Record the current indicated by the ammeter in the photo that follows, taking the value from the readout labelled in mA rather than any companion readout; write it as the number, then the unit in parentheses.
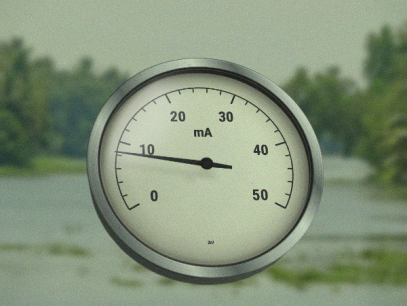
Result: 8 (mA)
